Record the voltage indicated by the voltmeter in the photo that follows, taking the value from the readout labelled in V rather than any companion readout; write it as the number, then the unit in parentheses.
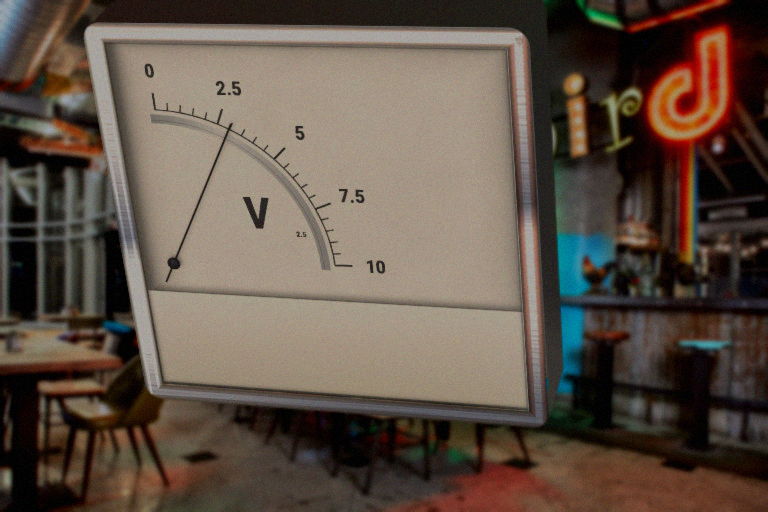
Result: 3 (V)
